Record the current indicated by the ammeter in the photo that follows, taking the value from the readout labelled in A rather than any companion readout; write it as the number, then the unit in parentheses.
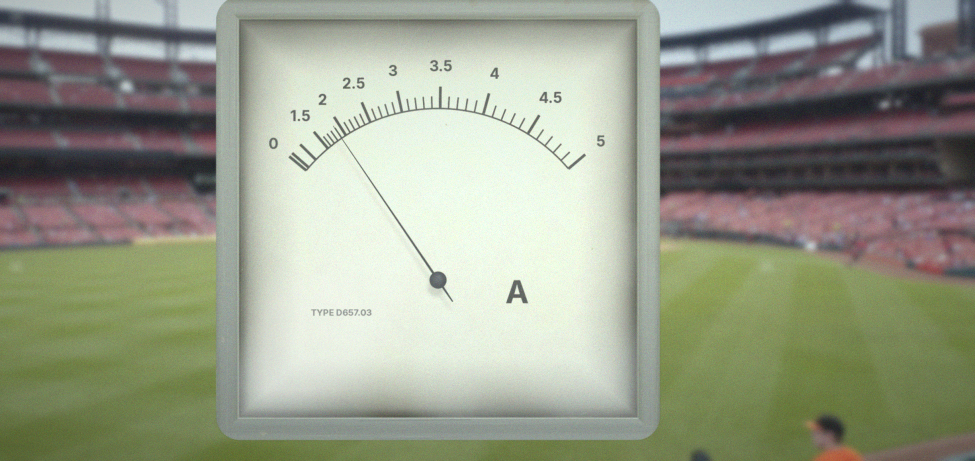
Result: 1.9 (A)
